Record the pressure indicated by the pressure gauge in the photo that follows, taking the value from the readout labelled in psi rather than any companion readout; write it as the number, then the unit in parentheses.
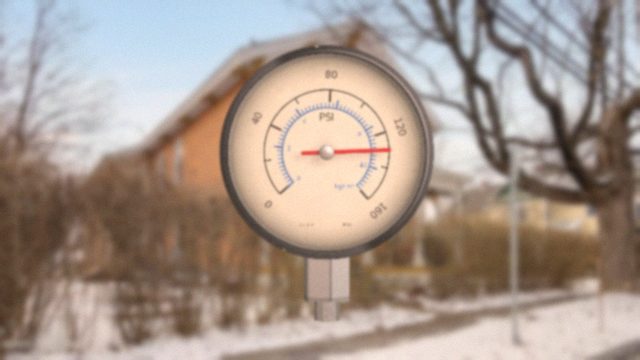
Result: 130 (psi)
